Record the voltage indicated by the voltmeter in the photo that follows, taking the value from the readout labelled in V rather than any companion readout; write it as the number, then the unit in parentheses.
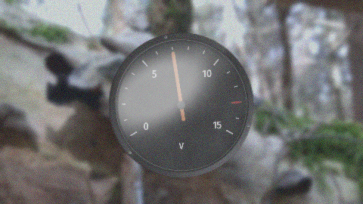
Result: 7 (V)
